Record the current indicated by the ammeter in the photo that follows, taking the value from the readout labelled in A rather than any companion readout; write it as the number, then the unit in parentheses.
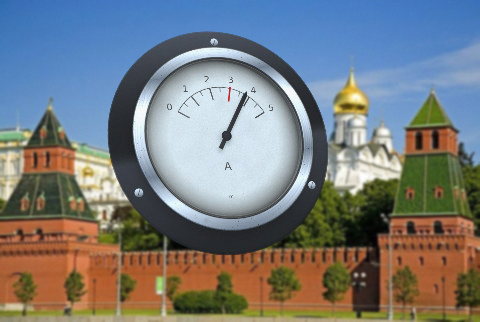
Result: 3.75 (A)
